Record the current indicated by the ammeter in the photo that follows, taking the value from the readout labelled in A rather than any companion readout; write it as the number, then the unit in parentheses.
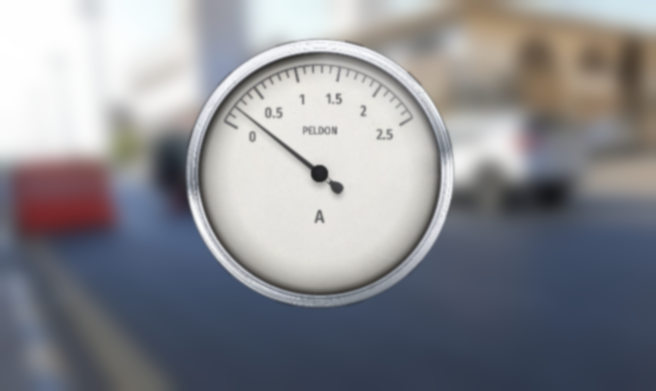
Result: 0.2 (A)
